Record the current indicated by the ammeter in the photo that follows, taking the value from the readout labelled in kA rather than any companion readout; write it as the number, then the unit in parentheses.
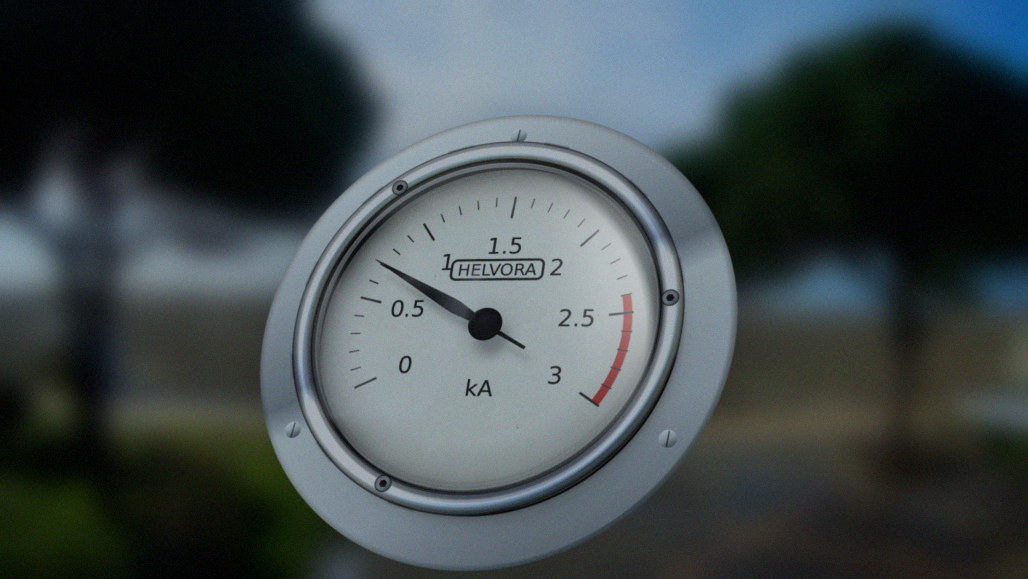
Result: 0.7 (kA)
